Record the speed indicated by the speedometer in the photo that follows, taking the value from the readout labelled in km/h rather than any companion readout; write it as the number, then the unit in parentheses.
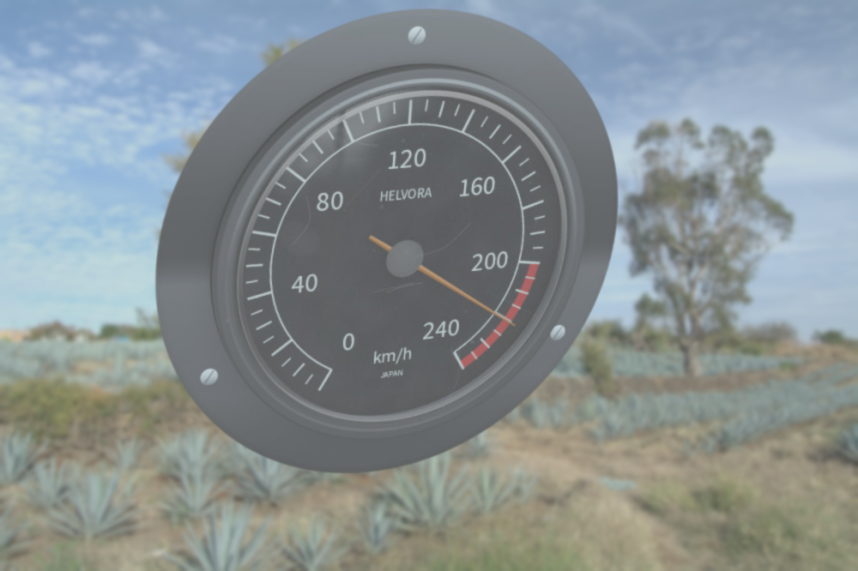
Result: 220 (km/h)
